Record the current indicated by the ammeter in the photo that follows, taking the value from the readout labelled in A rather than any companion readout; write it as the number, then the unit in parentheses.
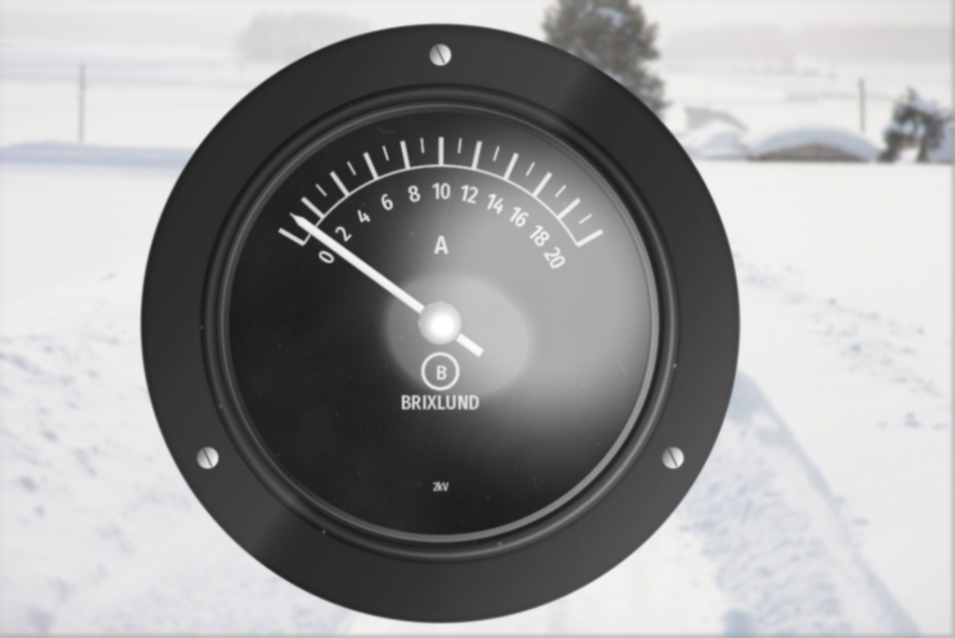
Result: 1 (A)
